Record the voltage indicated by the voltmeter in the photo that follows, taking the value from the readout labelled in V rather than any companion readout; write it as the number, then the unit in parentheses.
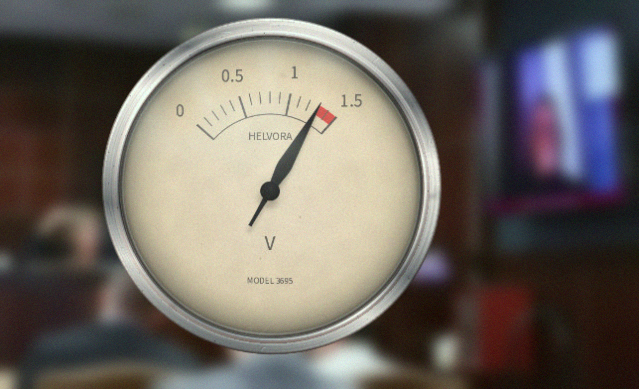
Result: 1.3 (V)
